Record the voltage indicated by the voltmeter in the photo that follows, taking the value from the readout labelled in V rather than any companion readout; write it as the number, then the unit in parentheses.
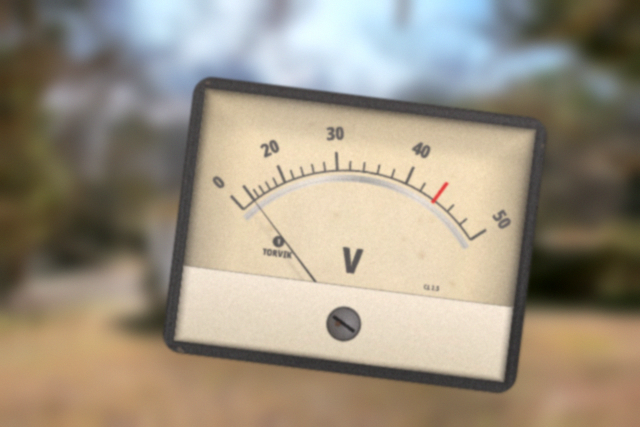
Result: 10 (V)
